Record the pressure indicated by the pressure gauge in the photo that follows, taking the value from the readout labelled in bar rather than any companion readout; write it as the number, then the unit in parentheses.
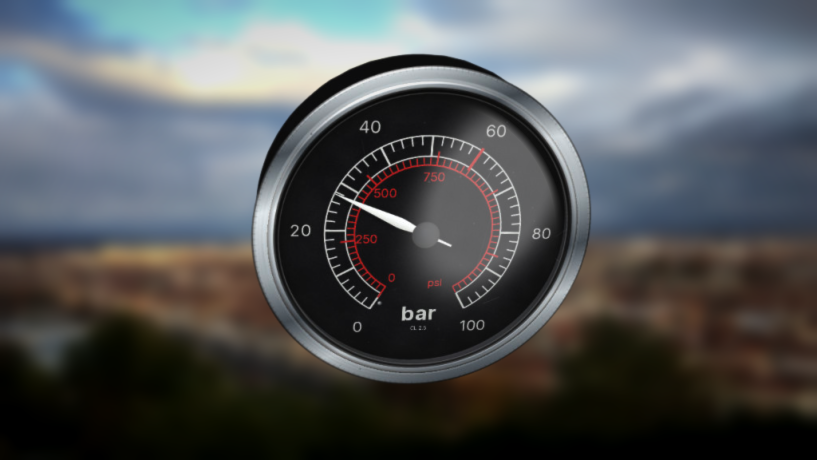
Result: 28 (bar)
